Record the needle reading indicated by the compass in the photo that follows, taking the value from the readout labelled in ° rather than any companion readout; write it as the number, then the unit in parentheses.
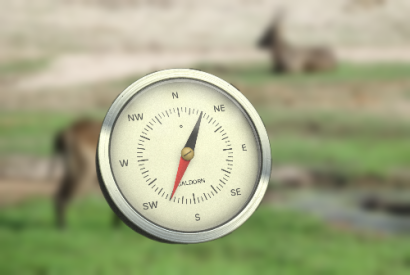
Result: 210 (°)
